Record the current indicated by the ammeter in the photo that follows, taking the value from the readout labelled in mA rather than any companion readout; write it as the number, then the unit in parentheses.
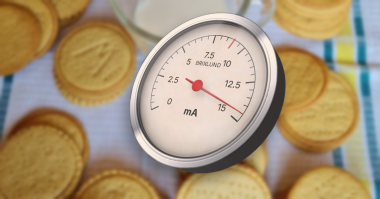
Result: 14.5 (mA)
